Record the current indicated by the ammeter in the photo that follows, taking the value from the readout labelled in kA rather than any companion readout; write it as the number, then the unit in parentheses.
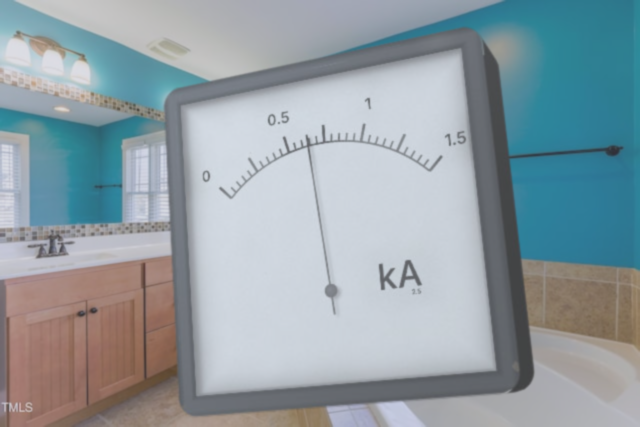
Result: 0.65 (kA)
